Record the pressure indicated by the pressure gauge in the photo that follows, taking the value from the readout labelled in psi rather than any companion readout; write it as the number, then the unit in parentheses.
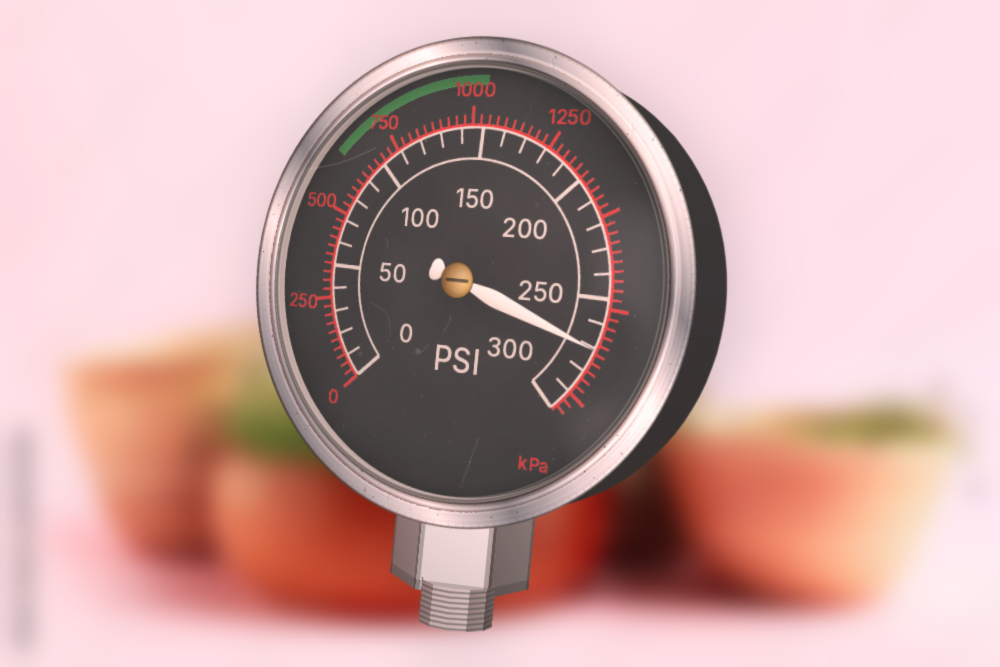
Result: 270 (psi)
